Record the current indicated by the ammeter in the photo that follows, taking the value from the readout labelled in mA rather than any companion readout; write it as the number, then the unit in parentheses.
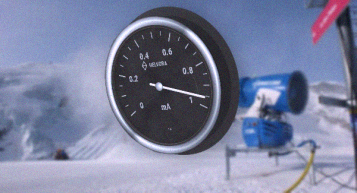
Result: 0.95 (mA)
